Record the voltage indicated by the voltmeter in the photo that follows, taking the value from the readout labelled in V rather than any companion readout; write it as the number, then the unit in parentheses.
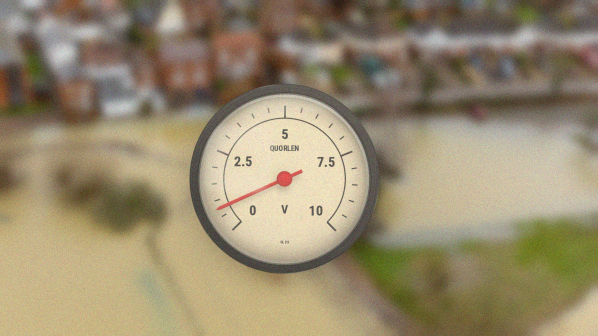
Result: 0.75 (V)
